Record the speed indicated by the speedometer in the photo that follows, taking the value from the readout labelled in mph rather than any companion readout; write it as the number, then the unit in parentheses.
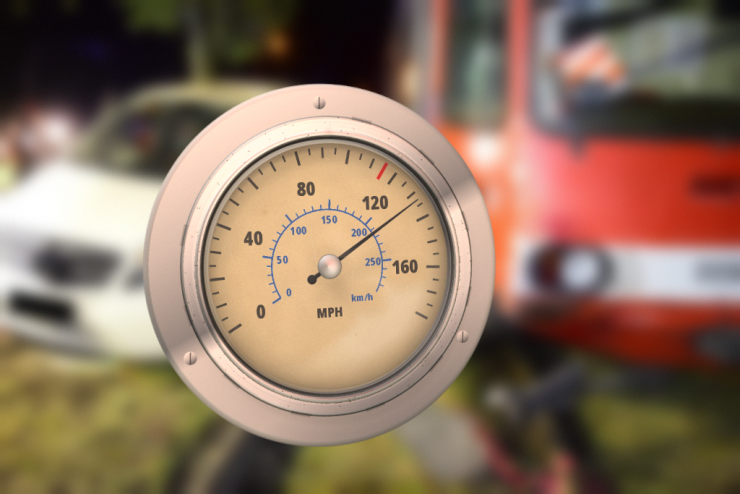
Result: 132.5 (mph)
